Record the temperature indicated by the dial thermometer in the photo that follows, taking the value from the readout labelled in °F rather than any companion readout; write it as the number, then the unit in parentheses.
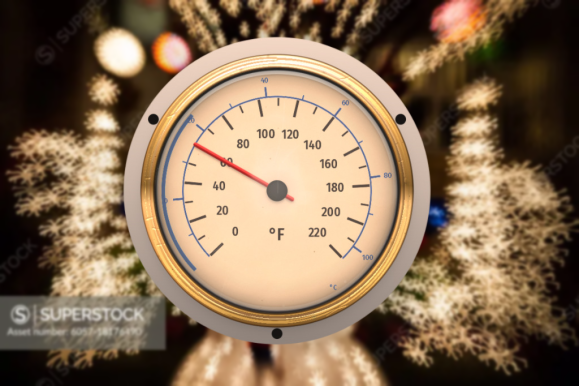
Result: 60 (°F)
